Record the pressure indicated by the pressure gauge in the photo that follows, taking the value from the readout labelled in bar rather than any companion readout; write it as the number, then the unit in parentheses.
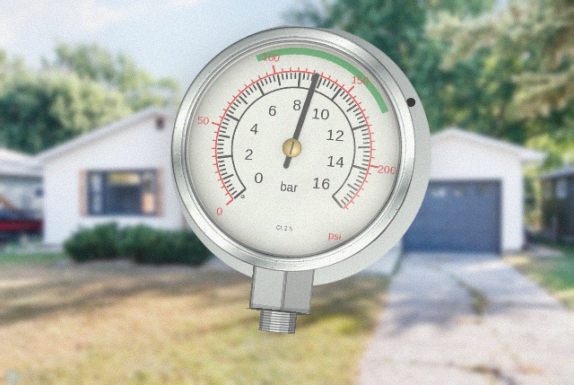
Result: 8.8 (bar)
